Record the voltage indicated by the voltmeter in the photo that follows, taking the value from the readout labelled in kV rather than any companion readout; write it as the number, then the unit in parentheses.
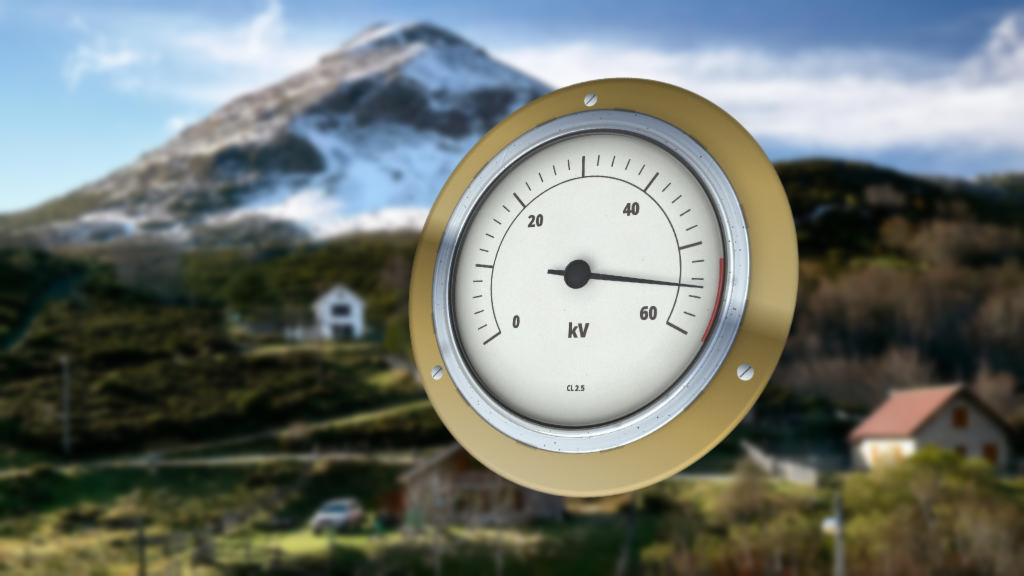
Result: 55 (kV)
